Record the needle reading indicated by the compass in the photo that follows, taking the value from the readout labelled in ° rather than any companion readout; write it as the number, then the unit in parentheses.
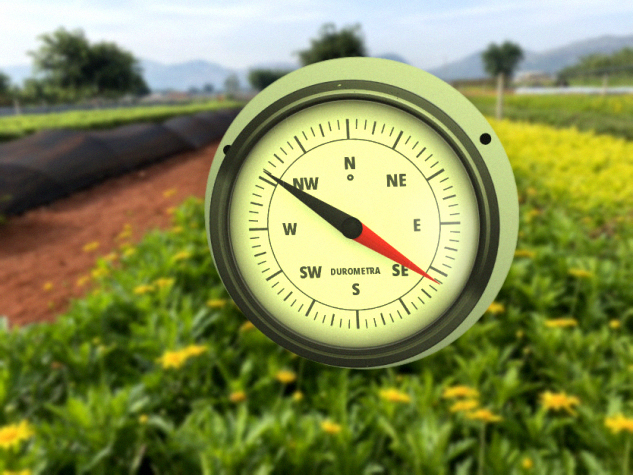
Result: 125 (°)
